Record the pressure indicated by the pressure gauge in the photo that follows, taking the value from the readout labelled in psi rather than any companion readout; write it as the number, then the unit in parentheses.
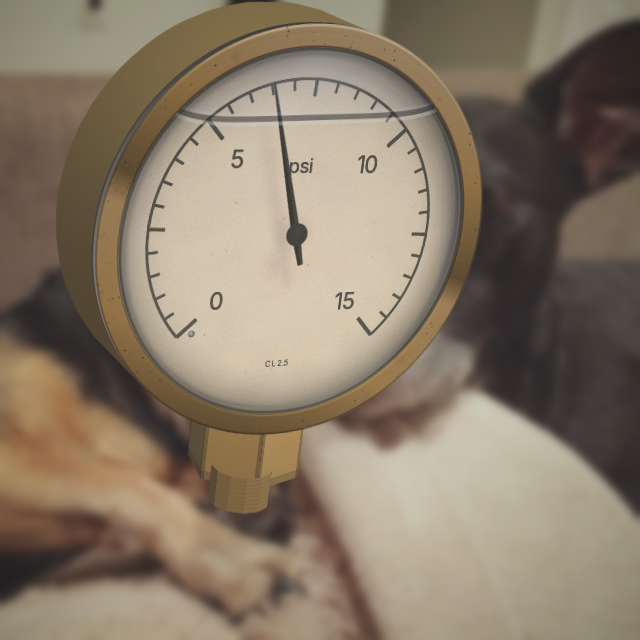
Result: 6.5 (psi)
